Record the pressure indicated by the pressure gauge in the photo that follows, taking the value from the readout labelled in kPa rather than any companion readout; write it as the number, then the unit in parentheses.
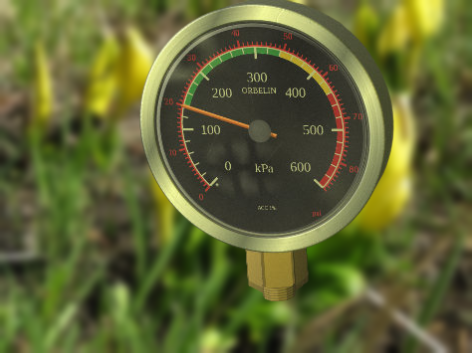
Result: 140 (kPa)
